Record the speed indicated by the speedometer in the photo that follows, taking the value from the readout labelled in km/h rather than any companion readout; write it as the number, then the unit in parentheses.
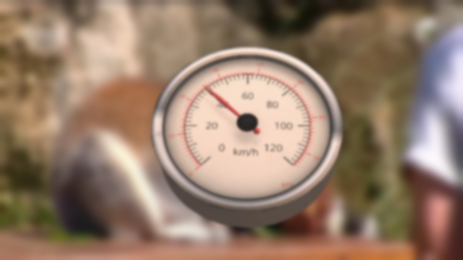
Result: 40 (km/h)
